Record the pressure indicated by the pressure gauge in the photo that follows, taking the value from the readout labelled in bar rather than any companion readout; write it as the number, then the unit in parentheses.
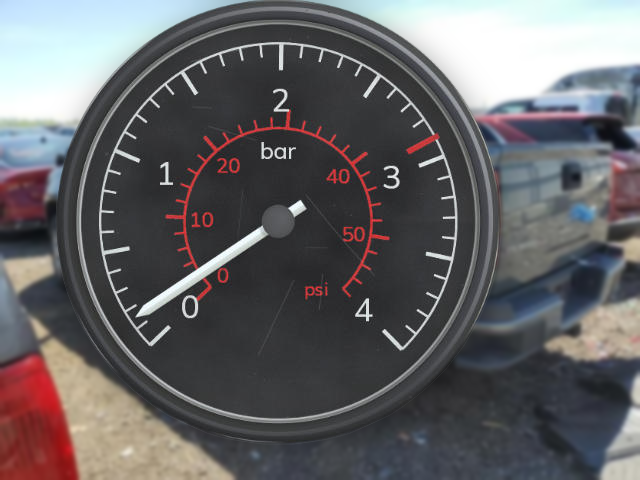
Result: 0.15 (bar)
